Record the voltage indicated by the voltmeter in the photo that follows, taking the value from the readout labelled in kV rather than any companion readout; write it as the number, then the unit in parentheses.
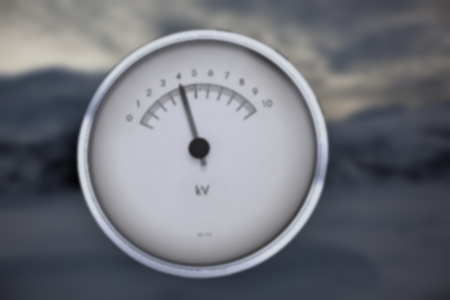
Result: 4 (kV)
